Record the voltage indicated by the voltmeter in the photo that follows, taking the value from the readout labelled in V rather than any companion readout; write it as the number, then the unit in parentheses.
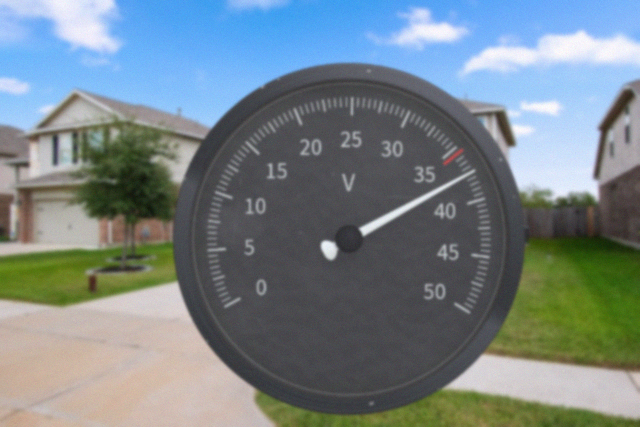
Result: 37.5 (V)
